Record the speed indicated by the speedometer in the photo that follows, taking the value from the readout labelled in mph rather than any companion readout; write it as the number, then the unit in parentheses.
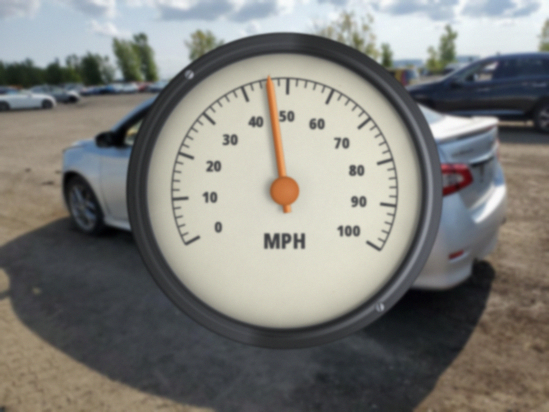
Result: 46 (mph)
